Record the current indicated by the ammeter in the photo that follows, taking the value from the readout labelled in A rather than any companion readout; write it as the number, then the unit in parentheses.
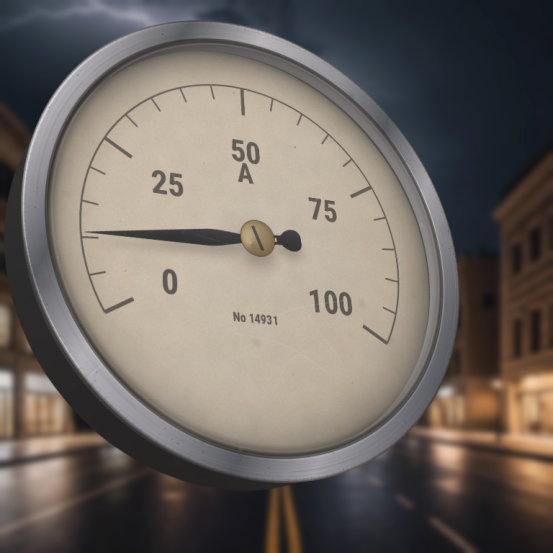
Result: 10 (A)
